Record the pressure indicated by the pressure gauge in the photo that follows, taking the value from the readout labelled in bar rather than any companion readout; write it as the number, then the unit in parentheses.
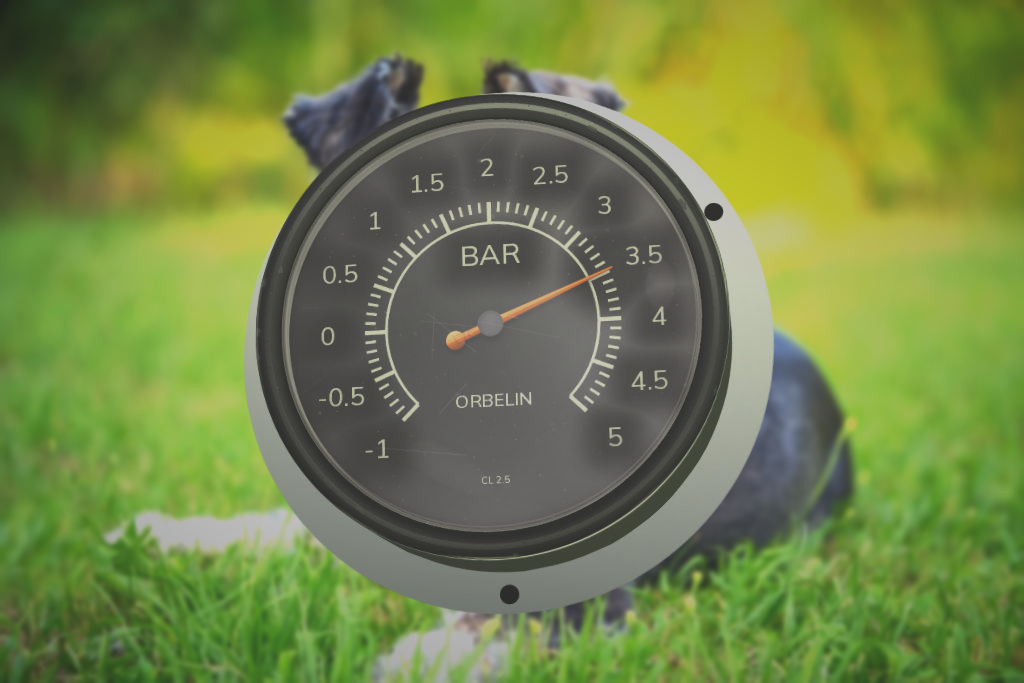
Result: 3.5 (bar)
